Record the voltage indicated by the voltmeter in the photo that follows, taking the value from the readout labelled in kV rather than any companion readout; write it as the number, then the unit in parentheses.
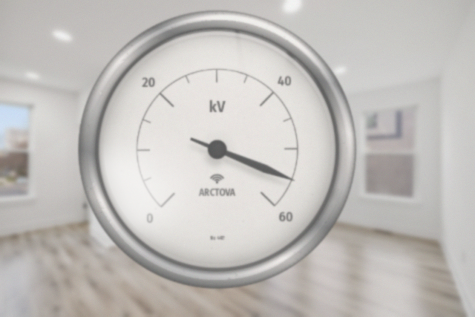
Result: 55 (kV)
